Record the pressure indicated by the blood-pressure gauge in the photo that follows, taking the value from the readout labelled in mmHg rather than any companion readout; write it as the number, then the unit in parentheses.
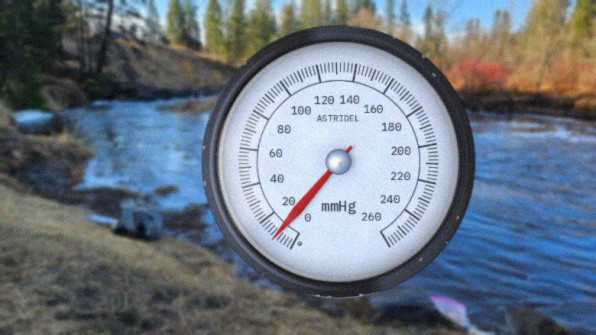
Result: 10 (mmHg)
